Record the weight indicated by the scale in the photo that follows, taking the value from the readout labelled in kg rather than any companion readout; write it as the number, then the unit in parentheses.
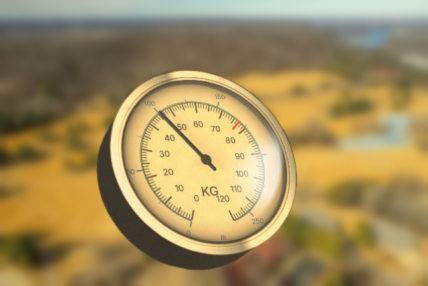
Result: 45 (kg)
